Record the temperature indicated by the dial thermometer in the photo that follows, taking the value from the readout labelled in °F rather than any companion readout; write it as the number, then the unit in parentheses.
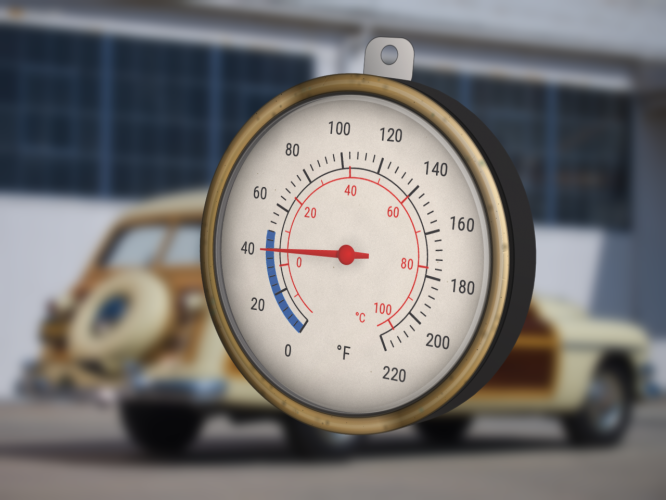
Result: 40 (°F)
